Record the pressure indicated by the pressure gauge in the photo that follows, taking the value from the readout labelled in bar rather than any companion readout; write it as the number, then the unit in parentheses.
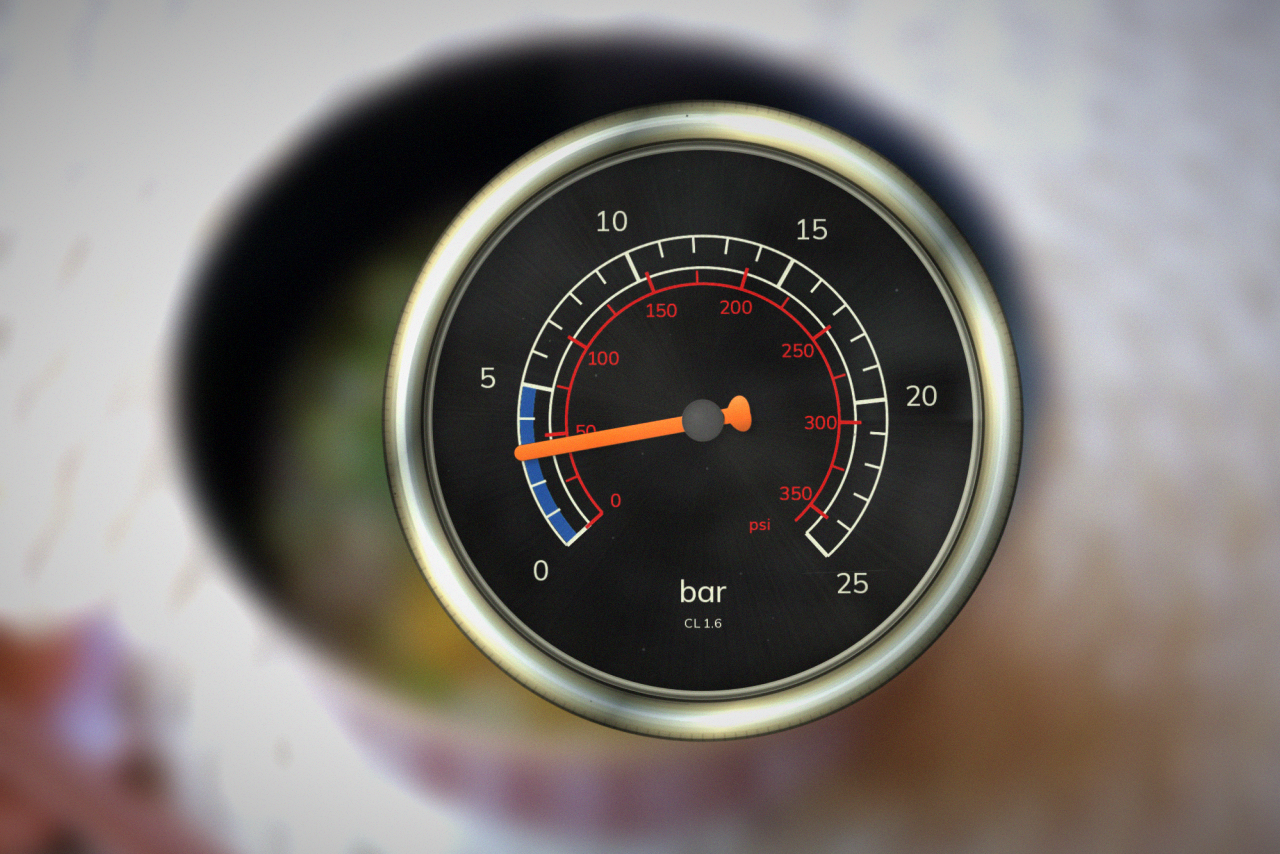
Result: 3 (bar)
